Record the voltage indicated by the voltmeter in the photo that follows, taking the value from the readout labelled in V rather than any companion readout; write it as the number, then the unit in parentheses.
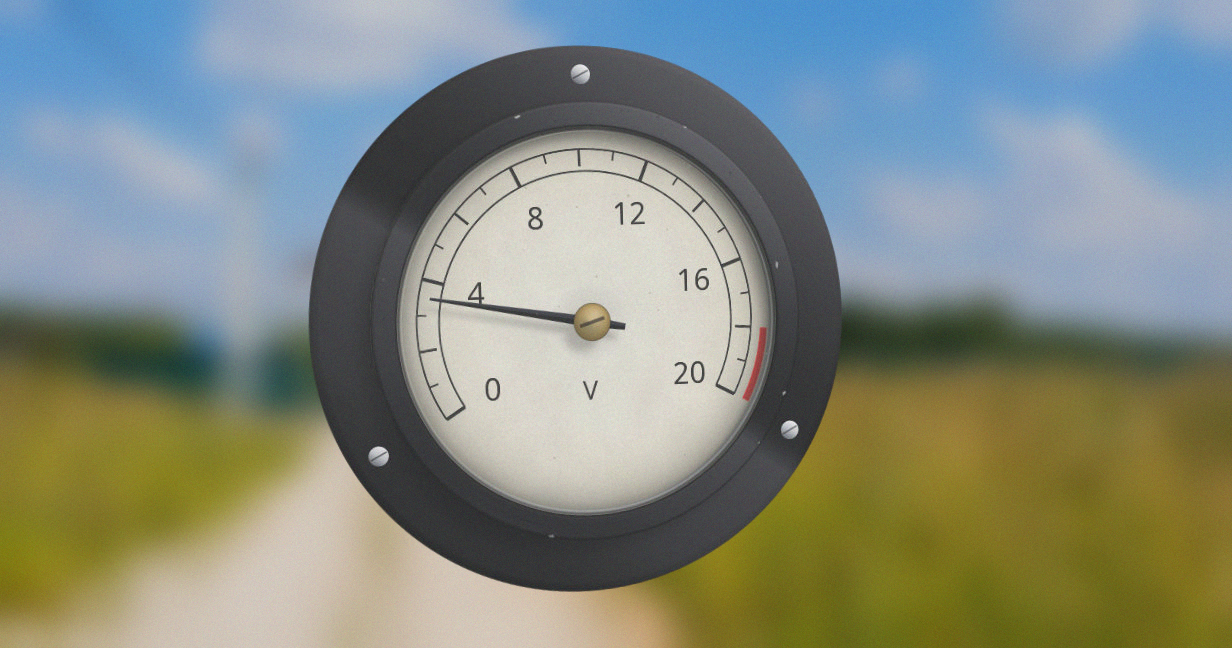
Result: 3.5 (V)
